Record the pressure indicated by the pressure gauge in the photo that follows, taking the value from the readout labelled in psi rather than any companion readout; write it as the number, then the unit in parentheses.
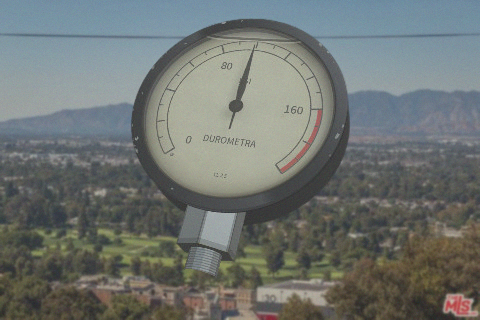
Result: 100 (psi)
